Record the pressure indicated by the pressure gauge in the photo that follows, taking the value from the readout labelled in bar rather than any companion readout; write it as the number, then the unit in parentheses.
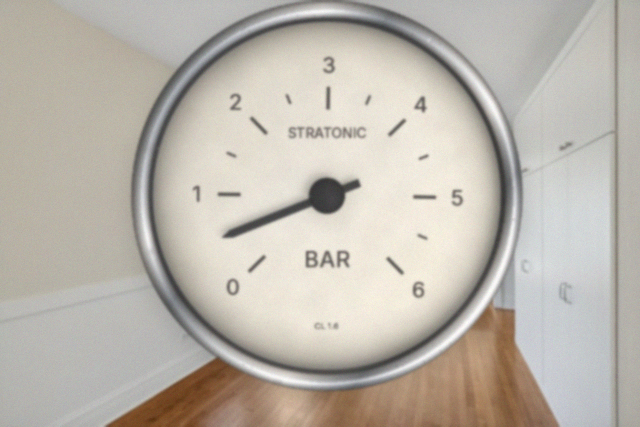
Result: 0.5 (bar)
